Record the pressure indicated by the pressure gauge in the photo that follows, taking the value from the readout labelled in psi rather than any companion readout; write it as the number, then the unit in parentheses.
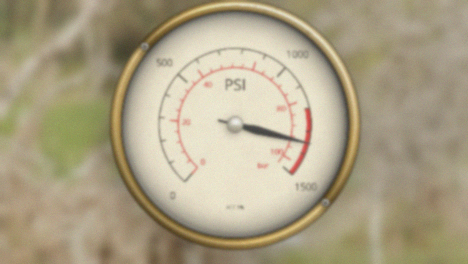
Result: 1350 (psi)
